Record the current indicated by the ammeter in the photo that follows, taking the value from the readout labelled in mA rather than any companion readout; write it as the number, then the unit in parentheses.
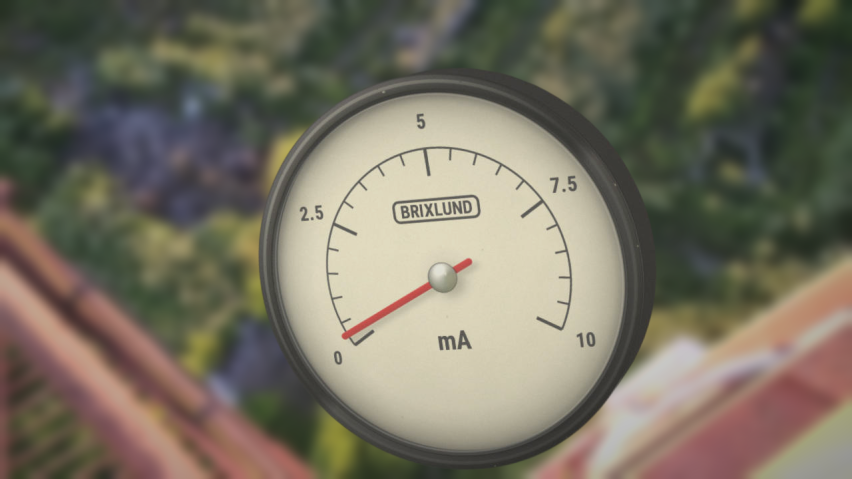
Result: 0.25 (mA)
